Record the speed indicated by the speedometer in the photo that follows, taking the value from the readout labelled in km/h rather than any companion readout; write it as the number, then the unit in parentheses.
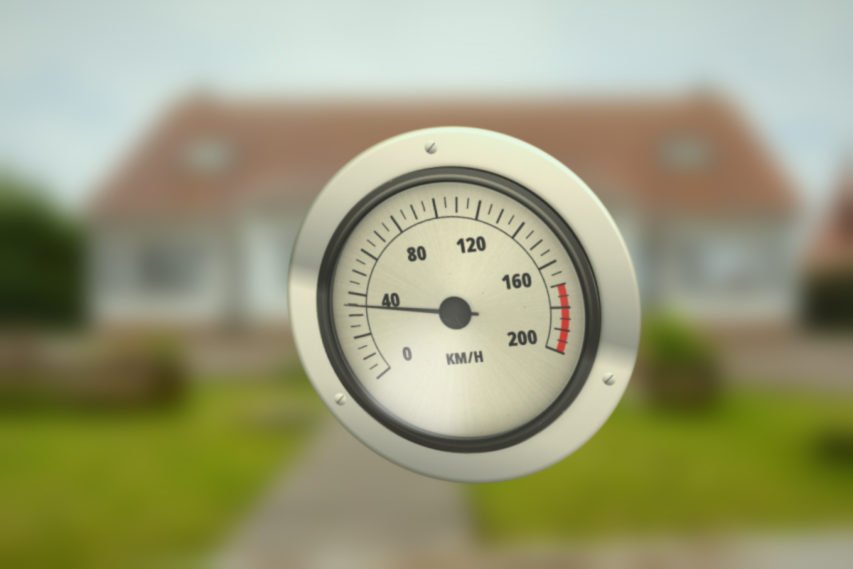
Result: 35 (km/h)
